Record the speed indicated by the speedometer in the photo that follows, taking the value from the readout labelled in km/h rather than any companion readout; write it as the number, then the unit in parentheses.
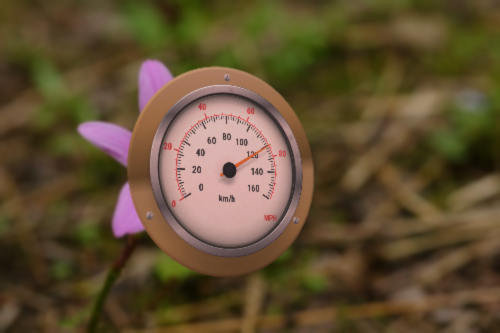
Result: 120 (km/h)
